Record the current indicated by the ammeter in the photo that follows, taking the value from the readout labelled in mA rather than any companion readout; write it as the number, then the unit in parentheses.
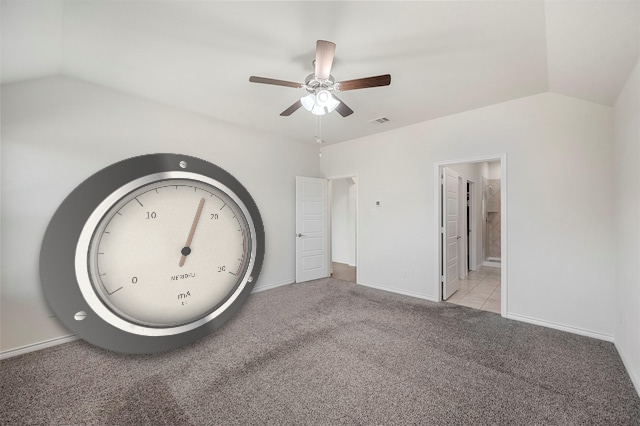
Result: 17 (mA)
